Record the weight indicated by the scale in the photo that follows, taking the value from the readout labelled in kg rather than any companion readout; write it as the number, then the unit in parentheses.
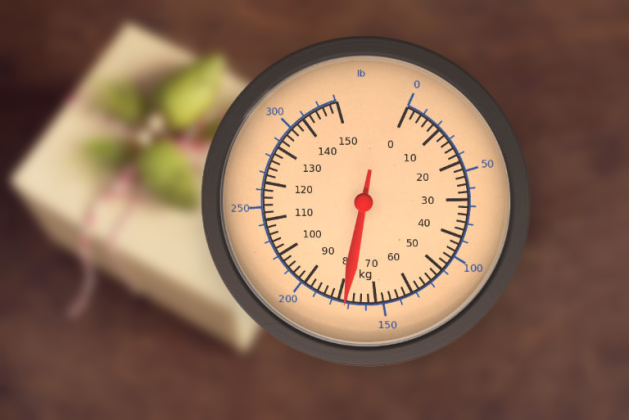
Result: 78 (kg)
